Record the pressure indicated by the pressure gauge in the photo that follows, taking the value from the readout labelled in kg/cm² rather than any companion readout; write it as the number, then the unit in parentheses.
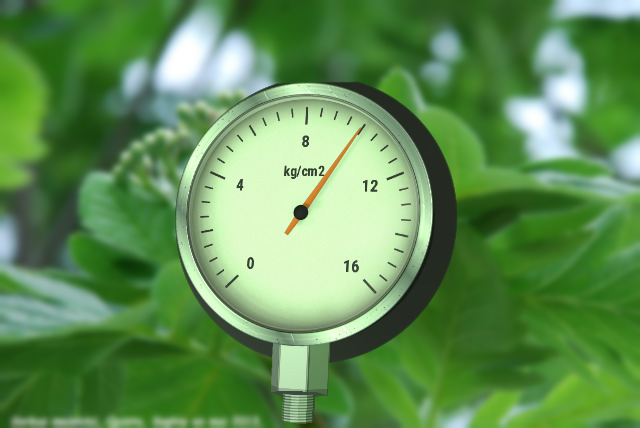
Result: 10 (kg/cm²)
